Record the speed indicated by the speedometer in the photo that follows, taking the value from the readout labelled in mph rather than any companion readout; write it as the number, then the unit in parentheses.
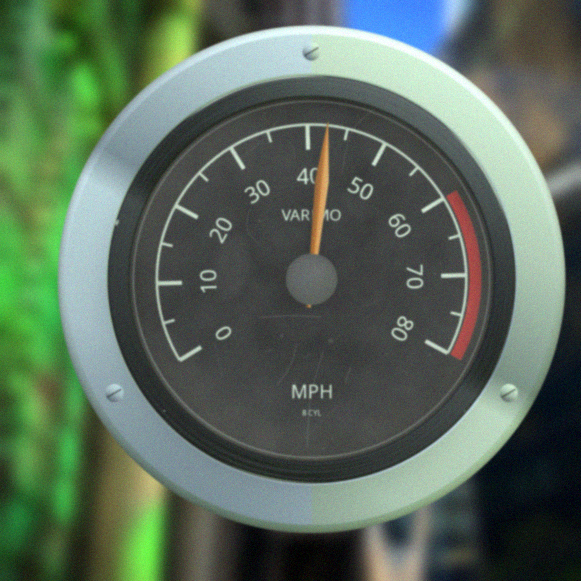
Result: 42.5 (mph)
